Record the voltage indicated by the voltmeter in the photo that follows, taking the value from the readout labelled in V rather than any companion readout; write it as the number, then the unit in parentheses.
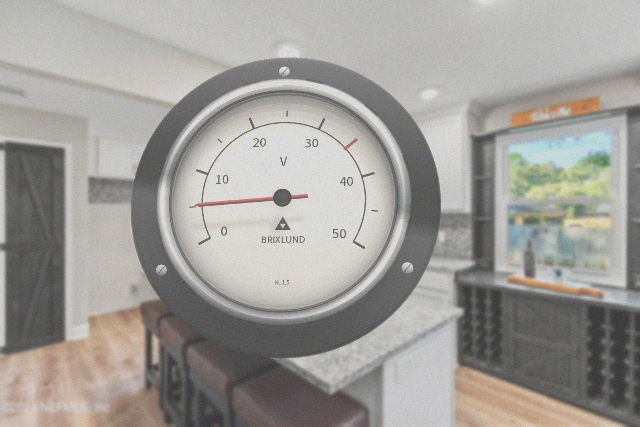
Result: 5 (V)
